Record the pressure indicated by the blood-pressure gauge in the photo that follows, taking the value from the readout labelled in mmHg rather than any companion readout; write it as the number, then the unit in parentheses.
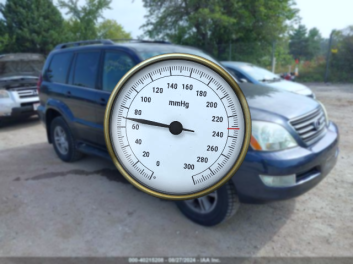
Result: 70 (mmHg)
